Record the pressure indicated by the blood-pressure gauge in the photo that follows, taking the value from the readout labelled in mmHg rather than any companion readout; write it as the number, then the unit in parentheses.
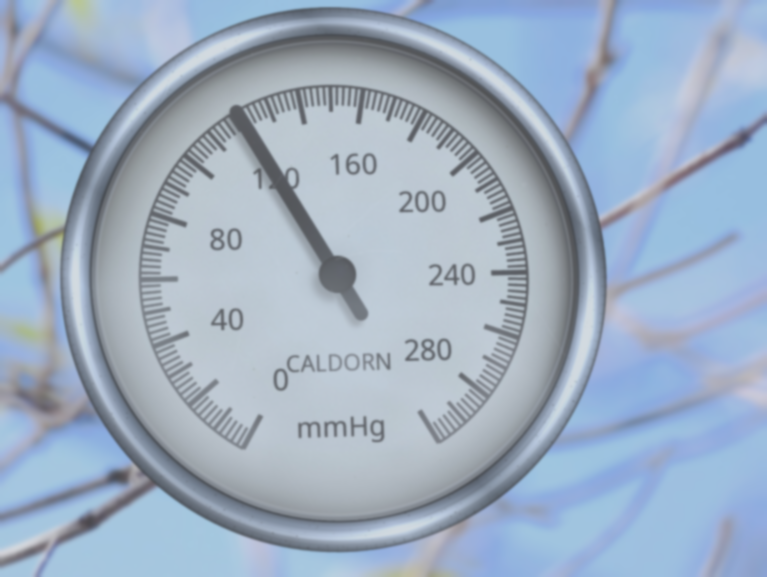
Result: 120 (mmHg)
